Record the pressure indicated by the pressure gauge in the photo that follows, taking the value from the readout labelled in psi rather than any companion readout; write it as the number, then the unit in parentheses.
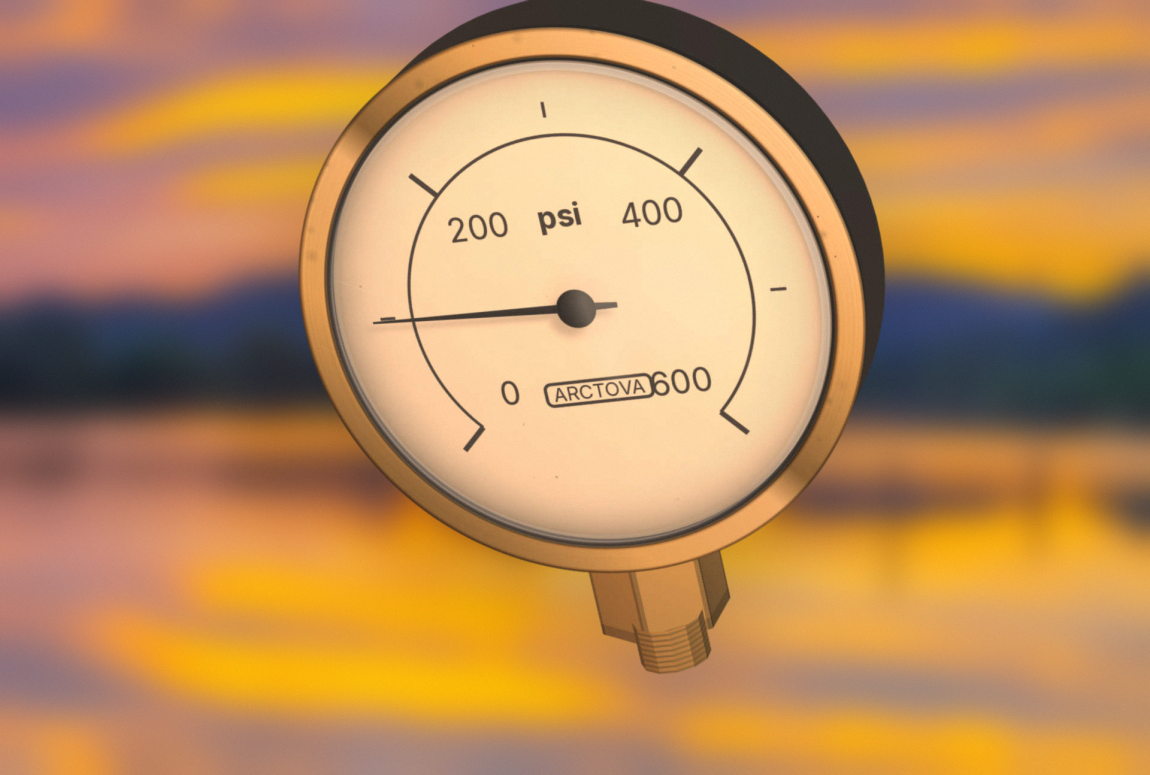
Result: 100 (psi)
